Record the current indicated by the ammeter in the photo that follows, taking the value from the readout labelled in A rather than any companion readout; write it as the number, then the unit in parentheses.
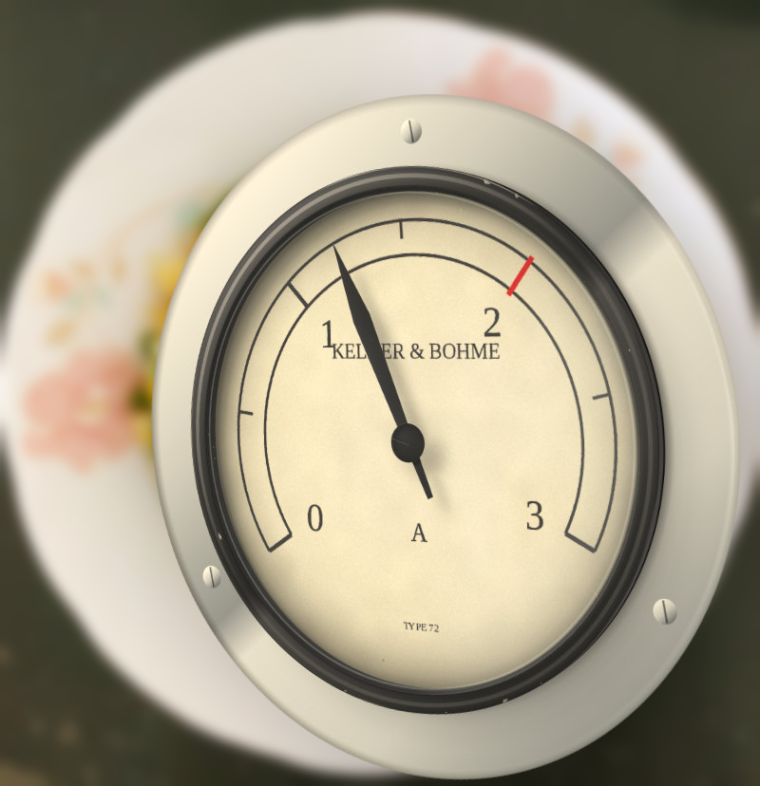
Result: 1.25 (A)
